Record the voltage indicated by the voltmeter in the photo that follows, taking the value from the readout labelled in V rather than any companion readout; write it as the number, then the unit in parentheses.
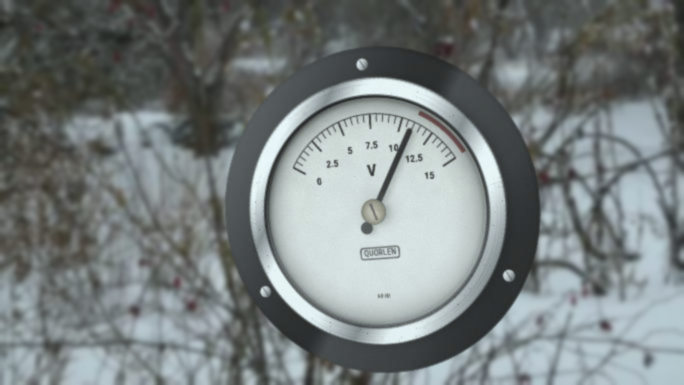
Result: 11 (V)
